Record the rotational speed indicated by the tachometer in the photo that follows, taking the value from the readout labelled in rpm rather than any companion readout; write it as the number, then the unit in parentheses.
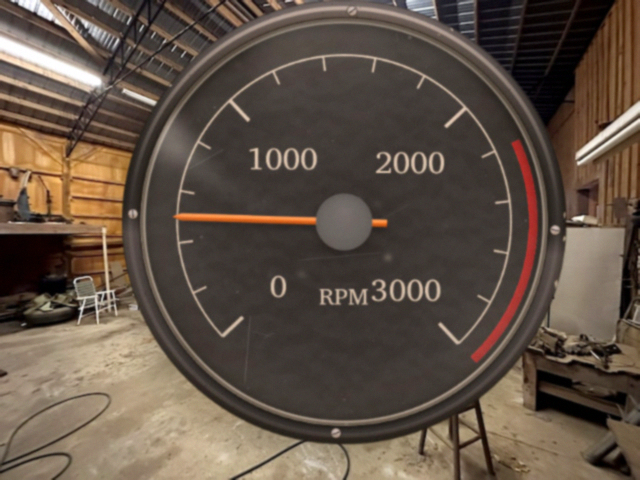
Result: 500 (rpm)
